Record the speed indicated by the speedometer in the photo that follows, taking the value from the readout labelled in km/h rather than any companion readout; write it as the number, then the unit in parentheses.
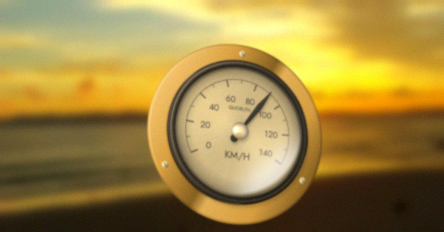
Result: 90 (km/h)
